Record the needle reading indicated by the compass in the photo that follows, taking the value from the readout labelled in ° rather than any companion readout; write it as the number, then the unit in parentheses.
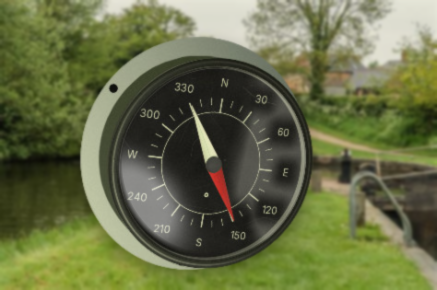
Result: 150 (°)
